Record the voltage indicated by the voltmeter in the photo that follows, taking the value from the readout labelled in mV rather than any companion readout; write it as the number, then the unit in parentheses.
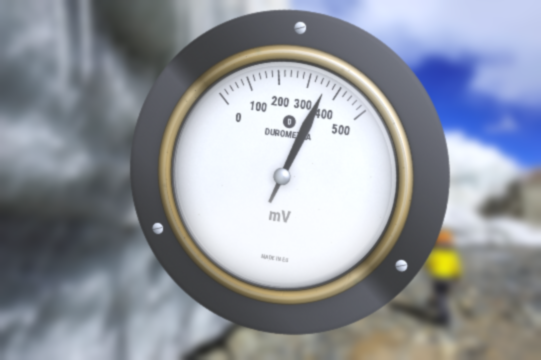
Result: 360 (mV)
